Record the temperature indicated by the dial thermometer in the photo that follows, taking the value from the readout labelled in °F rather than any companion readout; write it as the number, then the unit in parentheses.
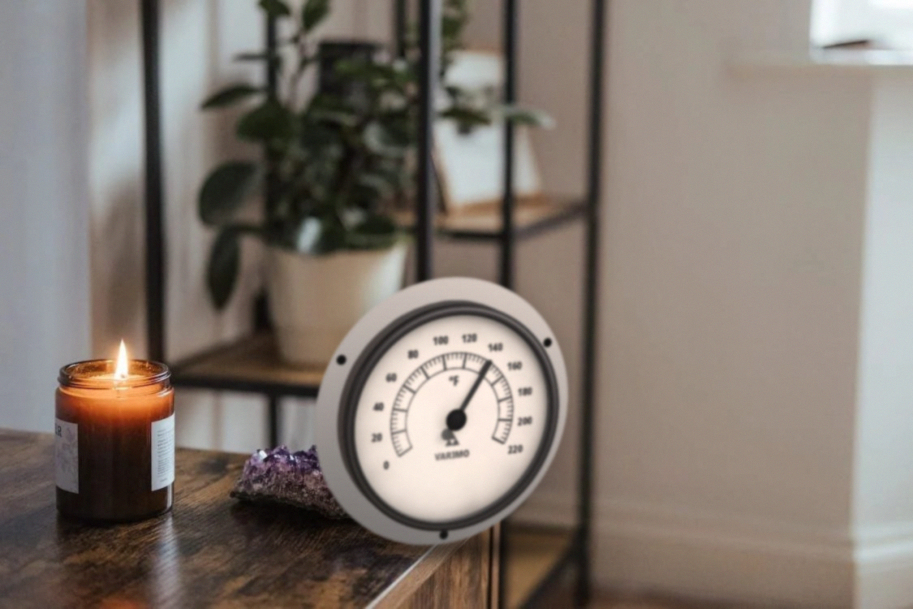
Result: 140 (°F)
